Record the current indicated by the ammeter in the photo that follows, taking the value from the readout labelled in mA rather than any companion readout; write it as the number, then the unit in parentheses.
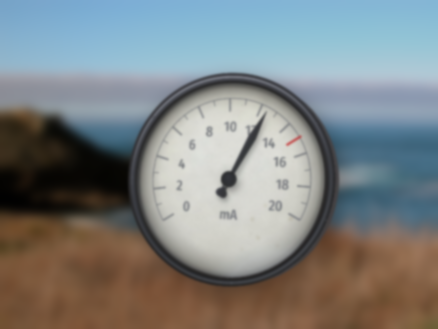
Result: 12.5 (mA)
